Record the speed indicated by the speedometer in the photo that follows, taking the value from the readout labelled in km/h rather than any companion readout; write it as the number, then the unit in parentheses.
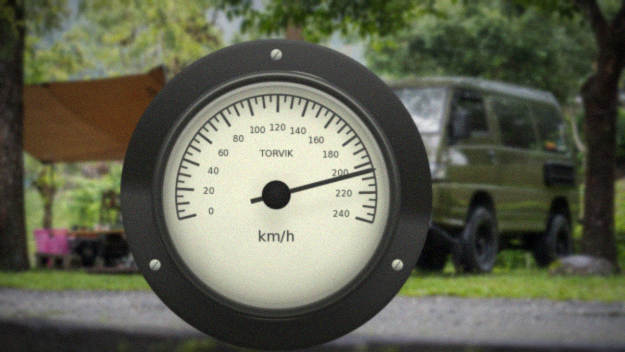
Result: 205 (km/h)
